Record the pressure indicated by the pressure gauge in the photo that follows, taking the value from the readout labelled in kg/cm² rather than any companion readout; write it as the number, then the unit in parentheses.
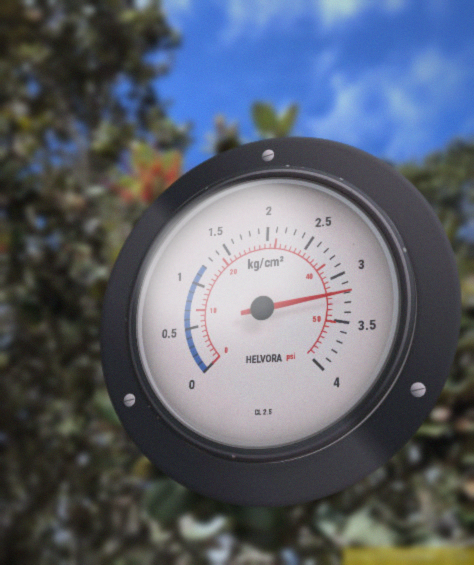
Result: 3.2 (kg/cm²)
